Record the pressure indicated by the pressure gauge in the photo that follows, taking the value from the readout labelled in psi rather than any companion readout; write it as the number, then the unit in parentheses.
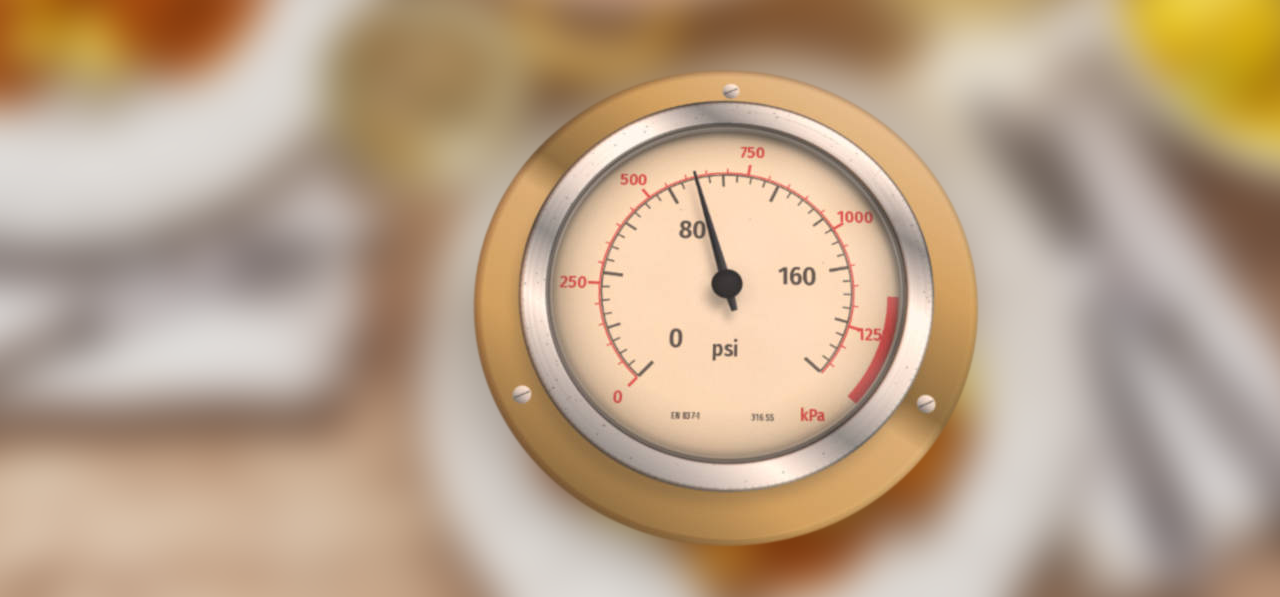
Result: 90 (psi)
